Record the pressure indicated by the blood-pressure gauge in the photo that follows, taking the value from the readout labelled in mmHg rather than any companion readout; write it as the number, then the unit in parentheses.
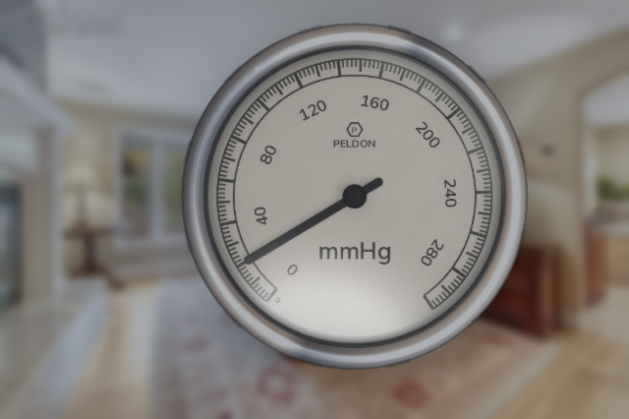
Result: 20 (mmHg)
